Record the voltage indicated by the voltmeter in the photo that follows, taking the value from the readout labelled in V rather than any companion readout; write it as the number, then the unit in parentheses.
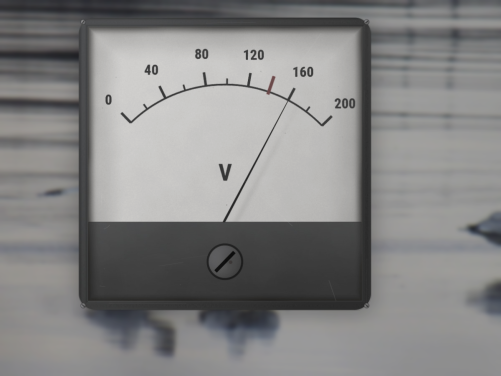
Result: 160 (V)
